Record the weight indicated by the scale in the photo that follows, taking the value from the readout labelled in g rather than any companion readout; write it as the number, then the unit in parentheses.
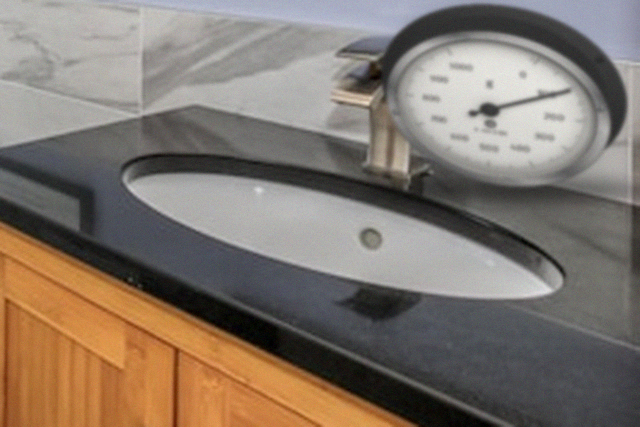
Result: 100 (g)
